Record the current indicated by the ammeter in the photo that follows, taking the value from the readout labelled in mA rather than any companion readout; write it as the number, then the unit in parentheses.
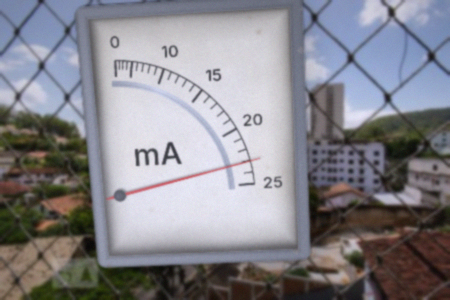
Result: 23 (mA)
